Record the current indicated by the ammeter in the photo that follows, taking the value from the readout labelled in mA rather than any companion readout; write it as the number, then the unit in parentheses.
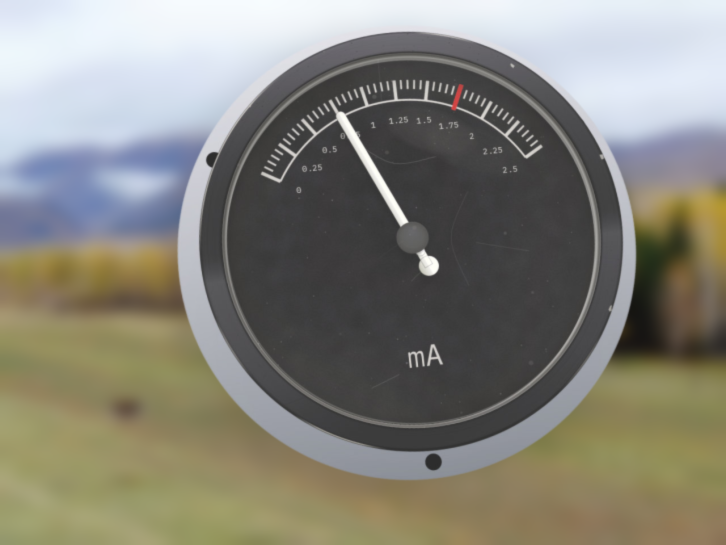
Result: 0.75 (mA)
